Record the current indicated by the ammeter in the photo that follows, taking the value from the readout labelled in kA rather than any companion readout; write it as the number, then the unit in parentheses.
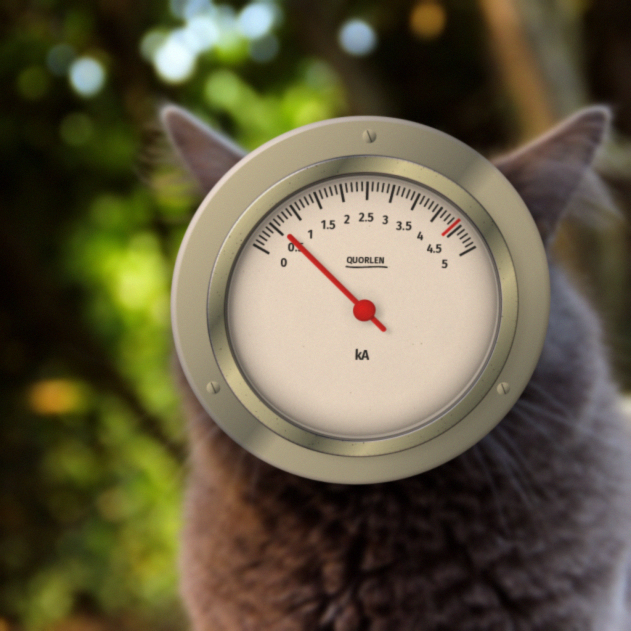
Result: 0.6 (kA)
